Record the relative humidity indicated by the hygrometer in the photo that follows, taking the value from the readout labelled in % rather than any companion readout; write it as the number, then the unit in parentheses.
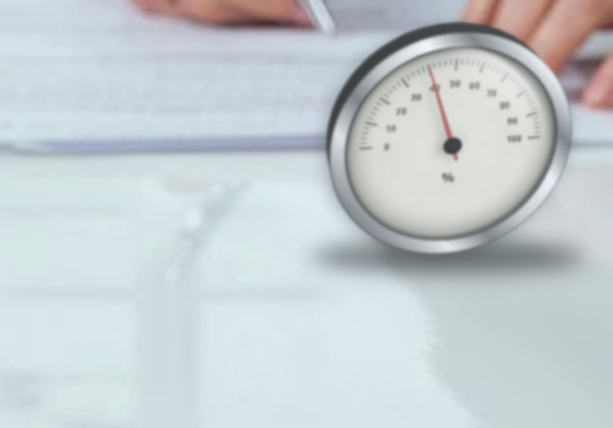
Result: 40 (%)
